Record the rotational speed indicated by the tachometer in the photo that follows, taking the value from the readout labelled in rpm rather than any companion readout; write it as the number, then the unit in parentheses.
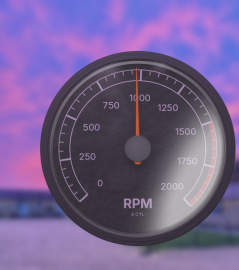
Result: 975 (rpm)
